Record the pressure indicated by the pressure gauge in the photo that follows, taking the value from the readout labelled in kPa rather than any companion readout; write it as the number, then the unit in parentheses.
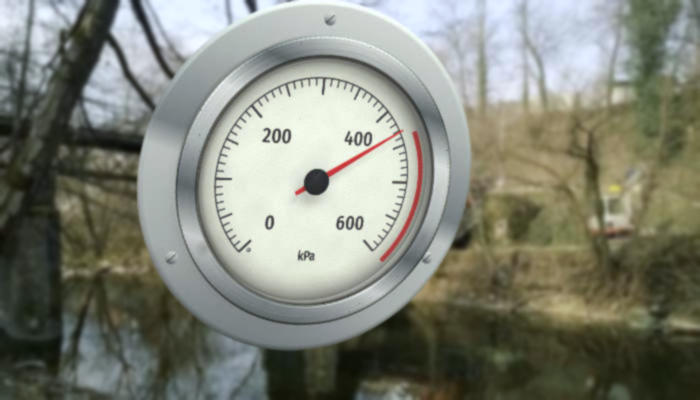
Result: 430 (kPa)
